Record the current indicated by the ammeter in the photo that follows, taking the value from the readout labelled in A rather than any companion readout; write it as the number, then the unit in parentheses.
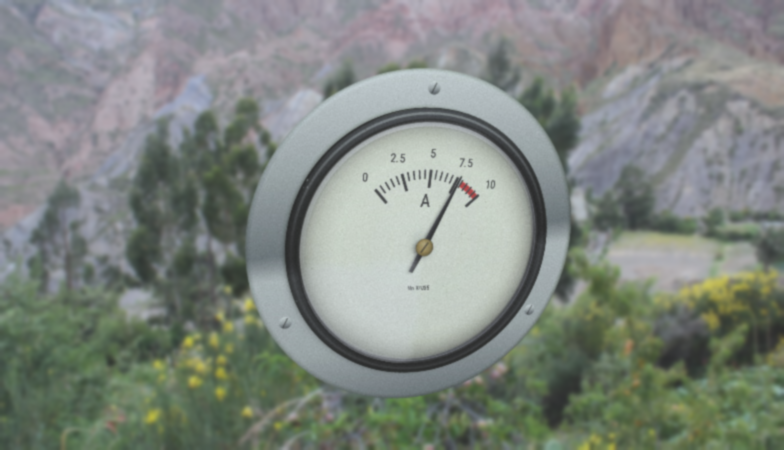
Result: 7.5 (A)
